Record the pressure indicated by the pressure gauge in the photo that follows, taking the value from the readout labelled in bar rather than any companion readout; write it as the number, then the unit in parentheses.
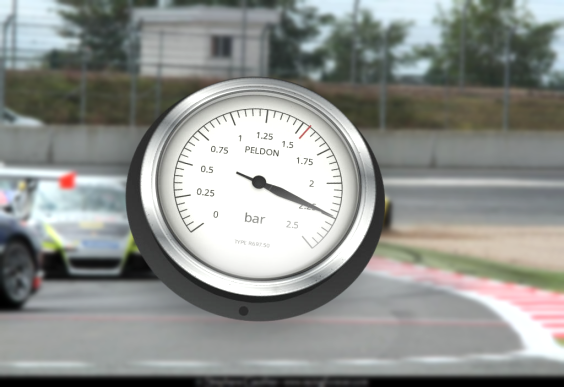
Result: 2.25 (bar)
